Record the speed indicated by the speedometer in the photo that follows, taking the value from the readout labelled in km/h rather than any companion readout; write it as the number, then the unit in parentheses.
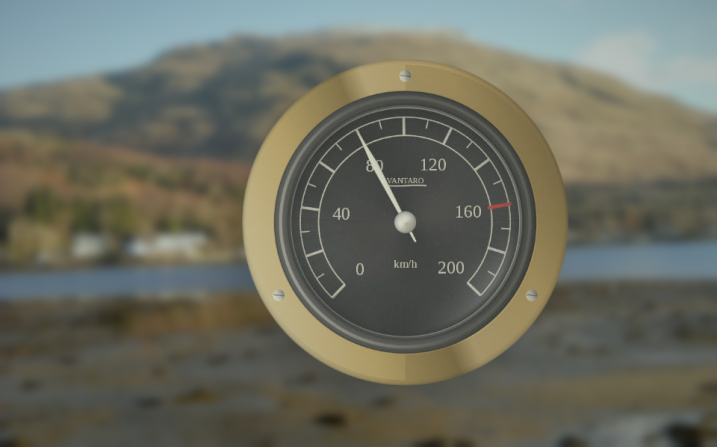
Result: 80 (km/h)
